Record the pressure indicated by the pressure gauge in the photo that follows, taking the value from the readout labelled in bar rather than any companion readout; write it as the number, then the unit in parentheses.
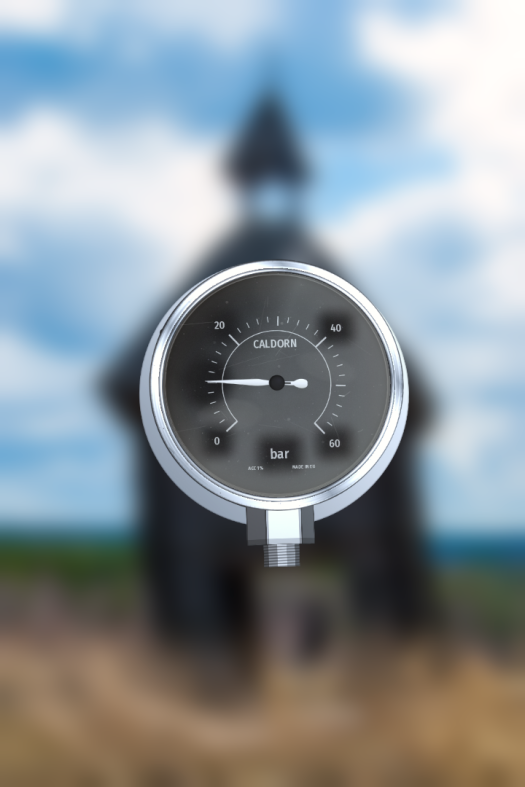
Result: 10 (bar)
